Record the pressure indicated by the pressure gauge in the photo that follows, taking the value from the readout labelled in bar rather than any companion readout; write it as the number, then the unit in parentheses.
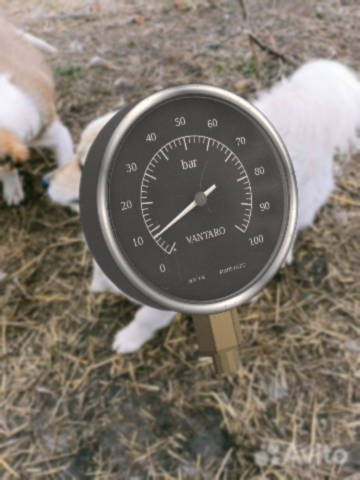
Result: 8 (bar)
